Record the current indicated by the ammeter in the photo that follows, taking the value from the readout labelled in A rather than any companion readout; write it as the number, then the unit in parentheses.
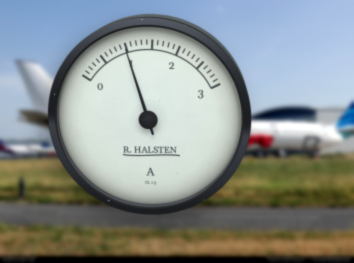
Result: 1 (A)
